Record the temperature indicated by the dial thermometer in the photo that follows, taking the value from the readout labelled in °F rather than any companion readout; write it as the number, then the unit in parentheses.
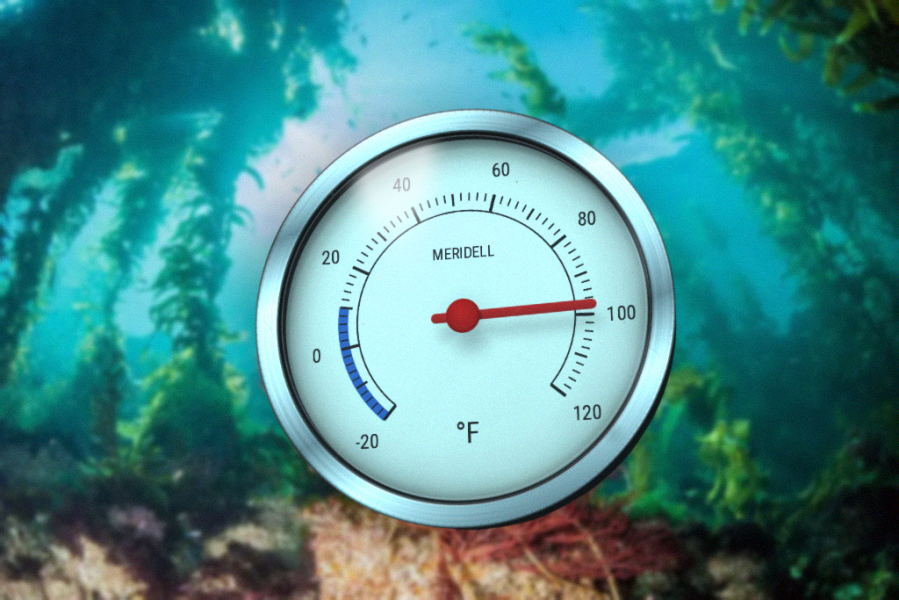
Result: 98 (°F)
